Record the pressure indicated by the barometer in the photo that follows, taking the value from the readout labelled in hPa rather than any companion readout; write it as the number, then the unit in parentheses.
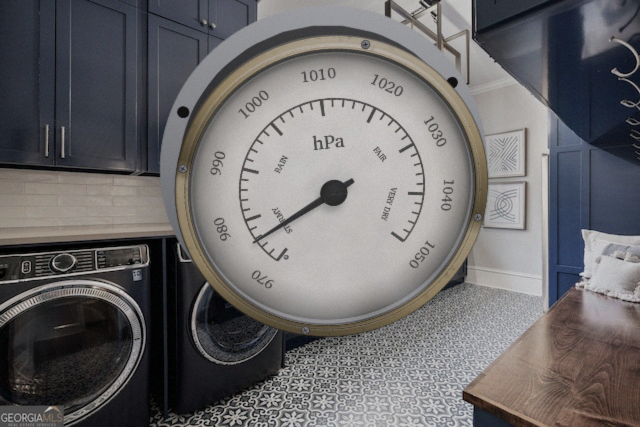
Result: 976 (hPa)
